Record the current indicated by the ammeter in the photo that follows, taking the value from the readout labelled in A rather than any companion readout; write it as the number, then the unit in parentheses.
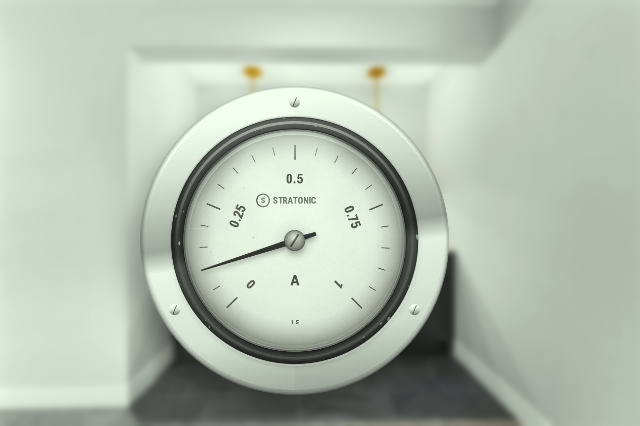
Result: 0.1 (A)
